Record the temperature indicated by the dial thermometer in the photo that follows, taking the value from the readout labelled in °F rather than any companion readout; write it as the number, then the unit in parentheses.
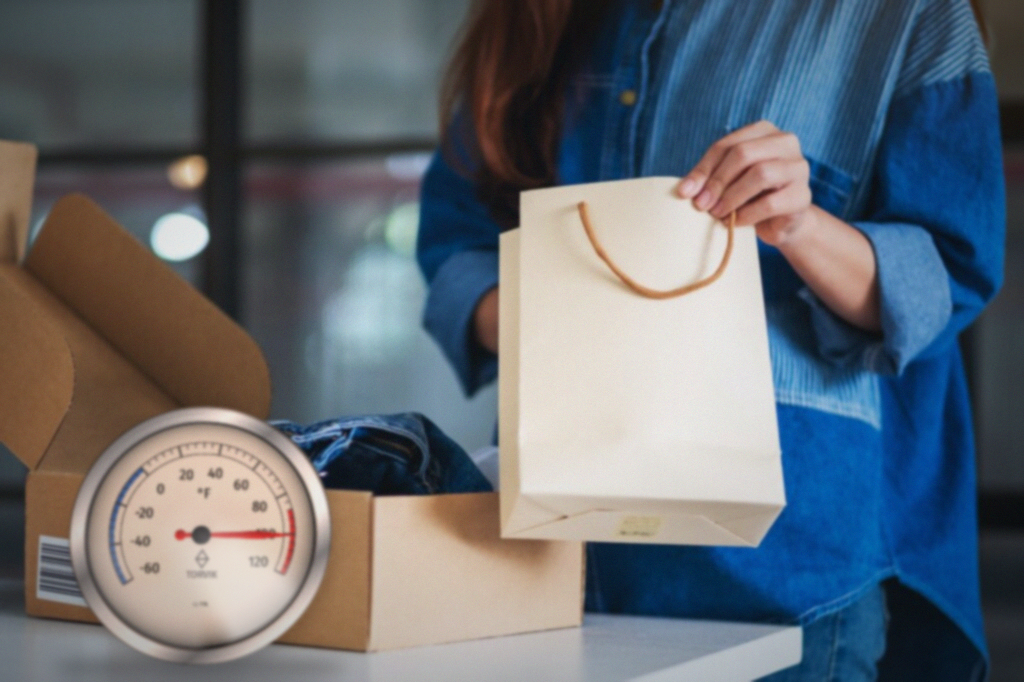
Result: 100 (°F)
